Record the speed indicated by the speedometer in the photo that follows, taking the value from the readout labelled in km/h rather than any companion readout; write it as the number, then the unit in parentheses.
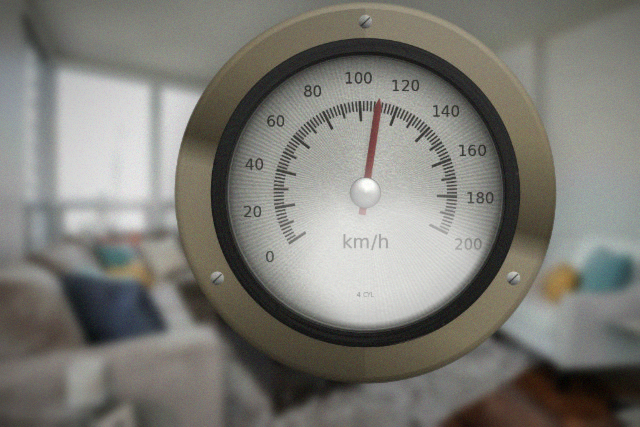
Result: 110 (km/h)
